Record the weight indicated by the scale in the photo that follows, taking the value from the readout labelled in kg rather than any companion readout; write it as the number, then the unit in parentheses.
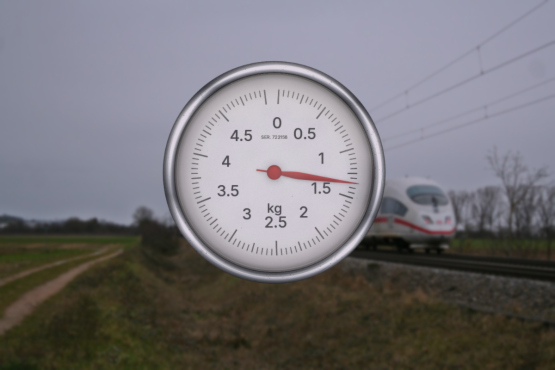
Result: 1.35 (kg)
